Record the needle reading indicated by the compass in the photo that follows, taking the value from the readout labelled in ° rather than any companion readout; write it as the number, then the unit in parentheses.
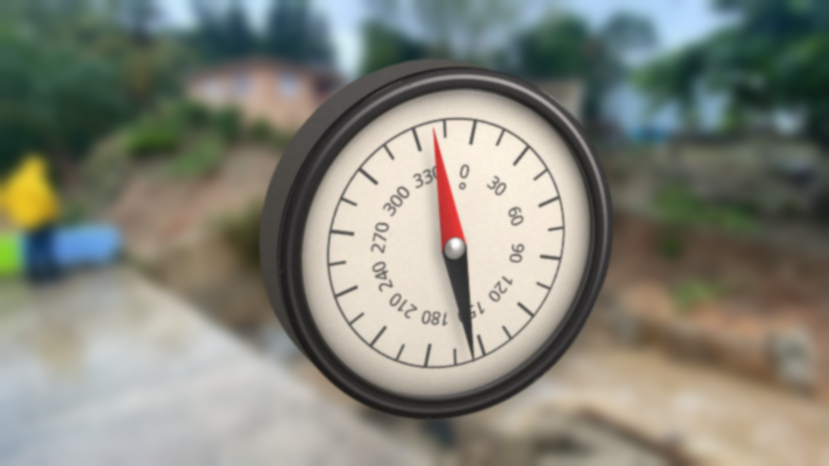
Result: 337.5 (°)
